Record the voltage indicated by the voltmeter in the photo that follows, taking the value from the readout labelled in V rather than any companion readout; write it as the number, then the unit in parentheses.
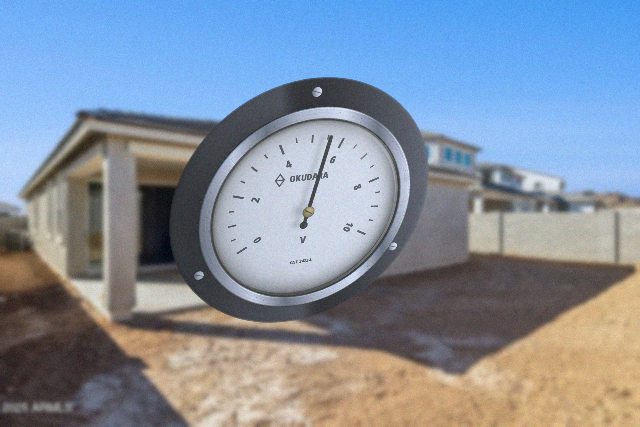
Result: 5.5 (V)
